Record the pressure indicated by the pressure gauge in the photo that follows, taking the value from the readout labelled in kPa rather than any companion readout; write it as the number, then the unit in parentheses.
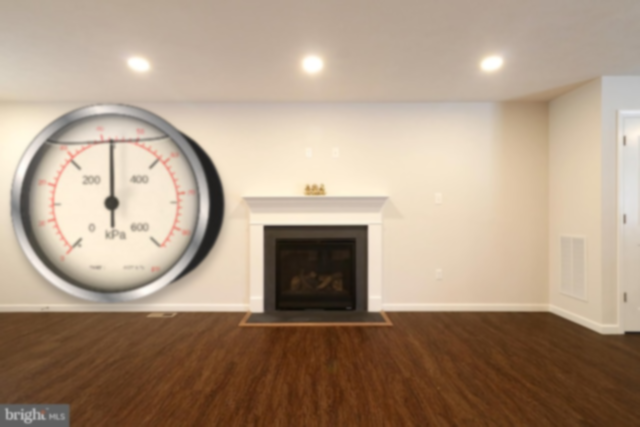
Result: 300 (kPa)
